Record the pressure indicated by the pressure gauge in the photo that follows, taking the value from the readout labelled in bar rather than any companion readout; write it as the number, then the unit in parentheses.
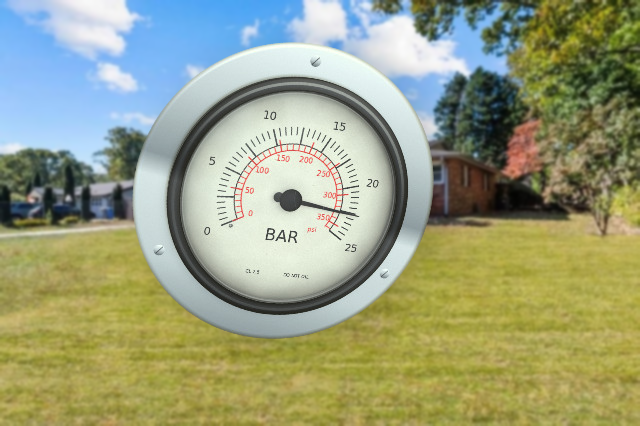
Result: 22.5 (bar)
